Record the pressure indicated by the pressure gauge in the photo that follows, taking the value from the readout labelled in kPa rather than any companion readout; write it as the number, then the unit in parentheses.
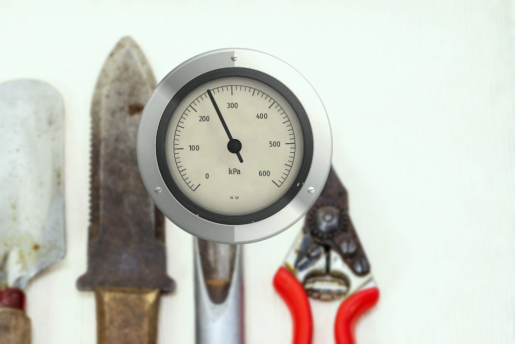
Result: 250 (kPa)
